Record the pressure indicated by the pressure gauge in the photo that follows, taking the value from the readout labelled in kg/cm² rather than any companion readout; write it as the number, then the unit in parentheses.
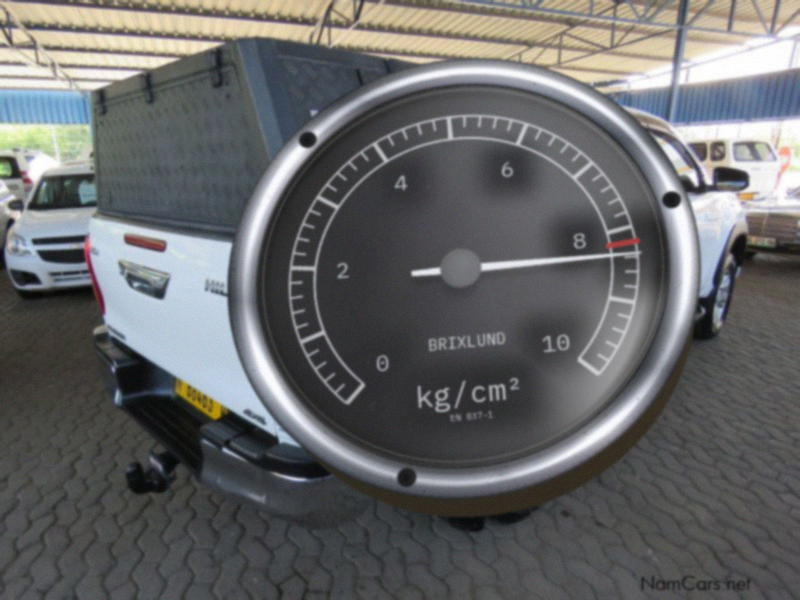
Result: 8.4 (kg/cm²)
